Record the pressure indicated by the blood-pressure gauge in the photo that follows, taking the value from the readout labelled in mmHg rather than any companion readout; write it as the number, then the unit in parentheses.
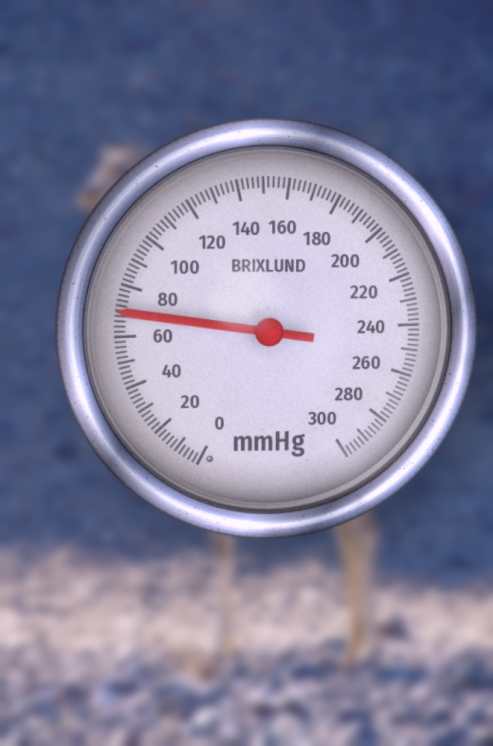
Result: 70 (mmHg)
